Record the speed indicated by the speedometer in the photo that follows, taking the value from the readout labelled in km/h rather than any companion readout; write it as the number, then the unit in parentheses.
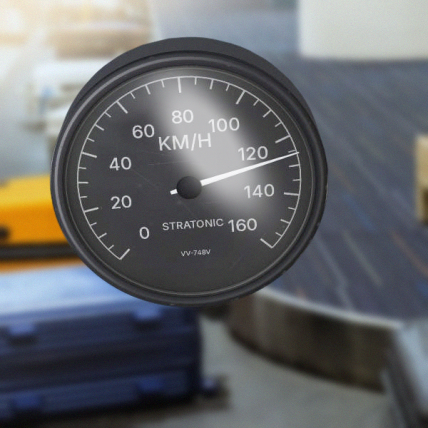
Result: 125 (km/h)
